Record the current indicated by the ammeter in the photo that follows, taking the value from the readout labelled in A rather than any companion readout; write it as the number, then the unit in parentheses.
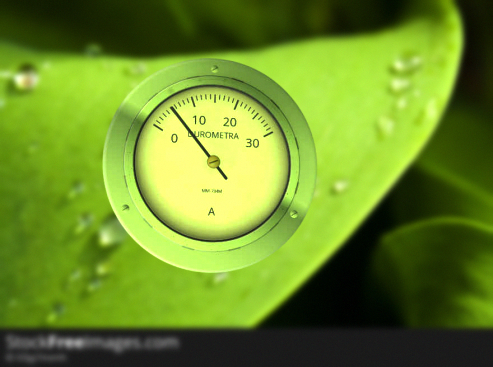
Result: 5 (A)
